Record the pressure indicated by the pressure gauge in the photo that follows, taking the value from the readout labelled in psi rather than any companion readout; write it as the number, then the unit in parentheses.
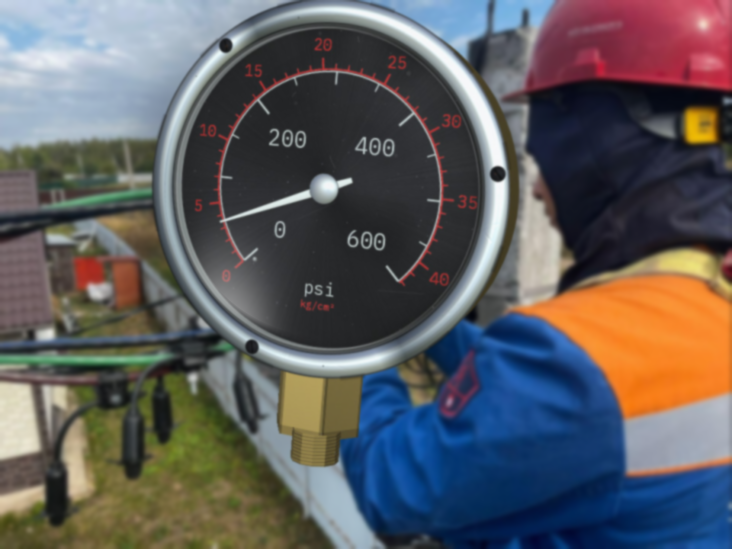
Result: 50 (psi)
